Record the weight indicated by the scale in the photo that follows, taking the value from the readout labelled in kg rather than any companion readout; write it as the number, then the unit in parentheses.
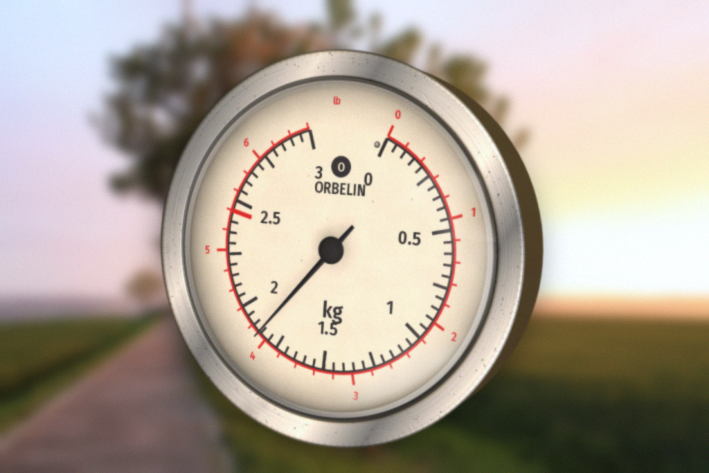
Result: 1.85 (kg)
